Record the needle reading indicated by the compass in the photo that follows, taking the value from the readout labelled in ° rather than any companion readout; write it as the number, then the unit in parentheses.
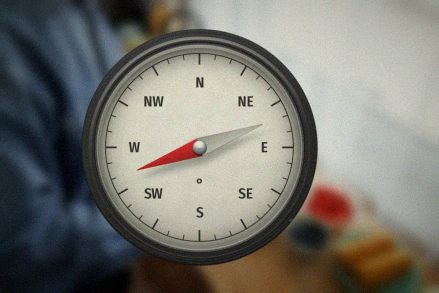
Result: 250 (°)
